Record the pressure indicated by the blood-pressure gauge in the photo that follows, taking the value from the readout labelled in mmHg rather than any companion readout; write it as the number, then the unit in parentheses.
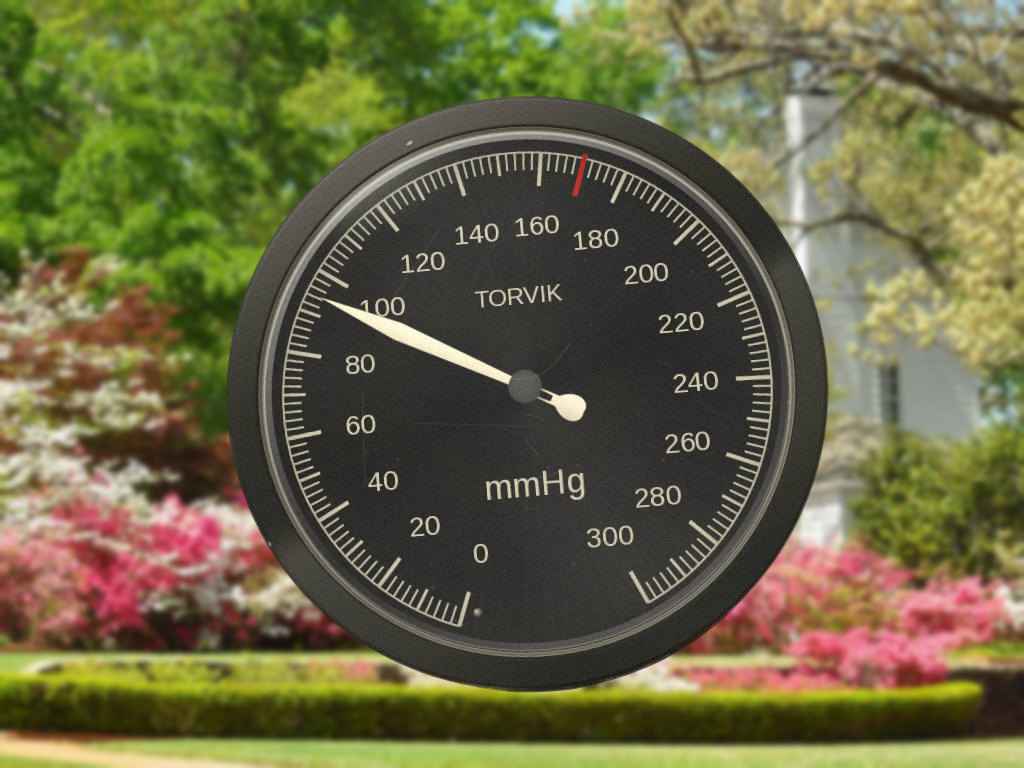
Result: 94 (mmHg)
